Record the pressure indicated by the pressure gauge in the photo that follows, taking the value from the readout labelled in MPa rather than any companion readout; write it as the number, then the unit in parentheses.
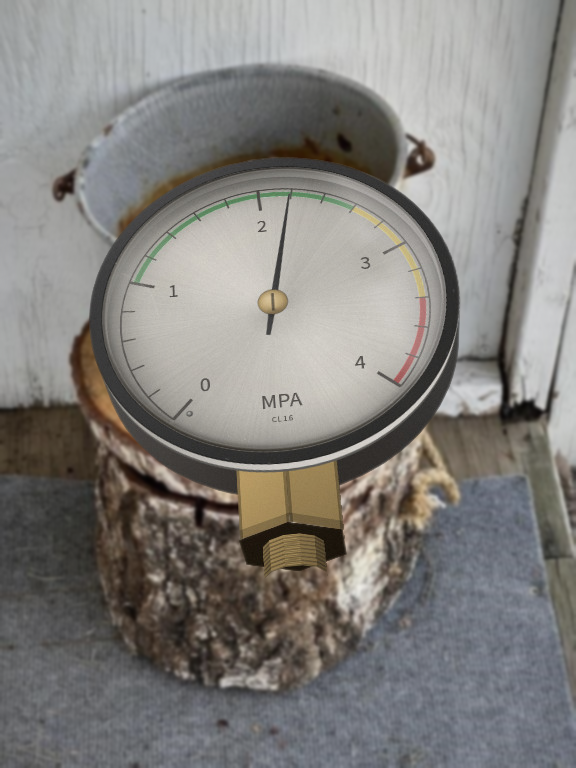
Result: 2.2 (MPa)
